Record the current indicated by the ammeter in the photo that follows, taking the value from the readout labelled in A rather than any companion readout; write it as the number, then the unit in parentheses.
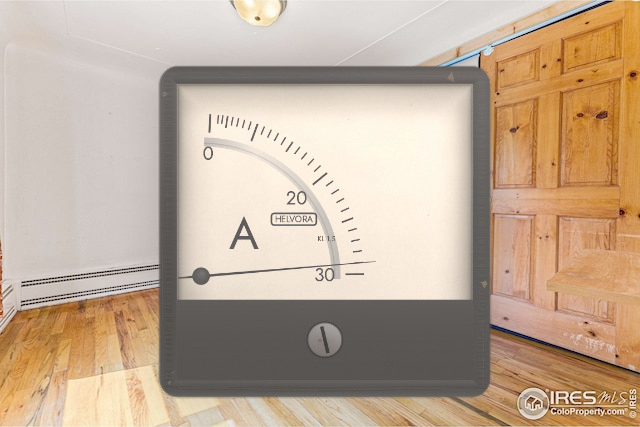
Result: 29 (A)
